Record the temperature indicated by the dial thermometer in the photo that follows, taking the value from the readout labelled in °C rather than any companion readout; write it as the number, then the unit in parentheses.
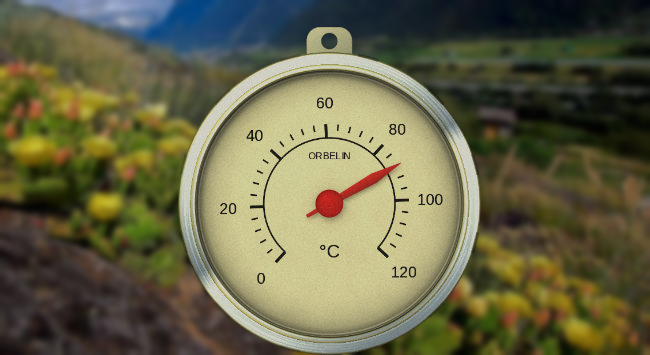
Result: 88 (°C)
